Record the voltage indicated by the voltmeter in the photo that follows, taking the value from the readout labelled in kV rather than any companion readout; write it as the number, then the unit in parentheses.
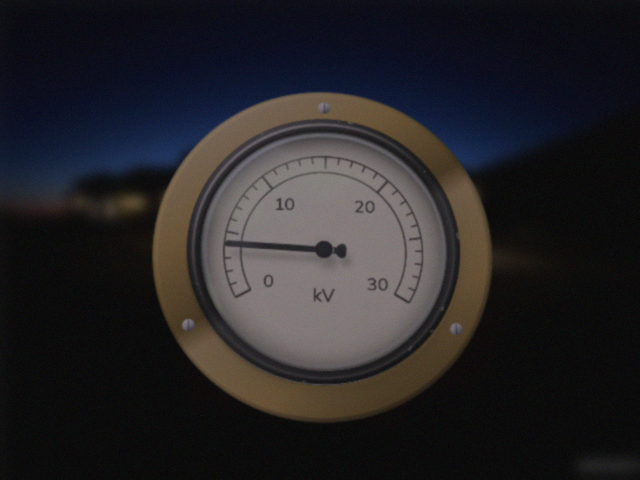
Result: 4 (kV)
